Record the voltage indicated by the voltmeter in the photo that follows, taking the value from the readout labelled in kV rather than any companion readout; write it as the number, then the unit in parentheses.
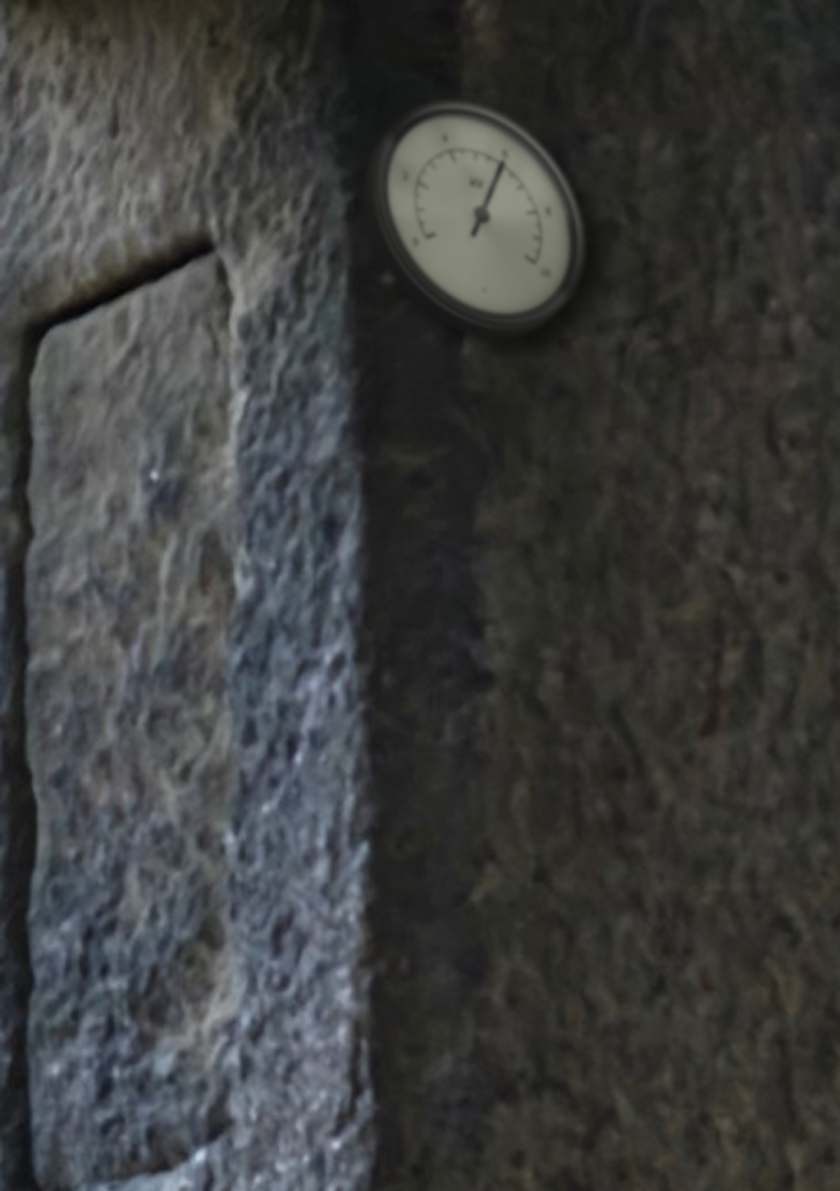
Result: 6 (kV)
